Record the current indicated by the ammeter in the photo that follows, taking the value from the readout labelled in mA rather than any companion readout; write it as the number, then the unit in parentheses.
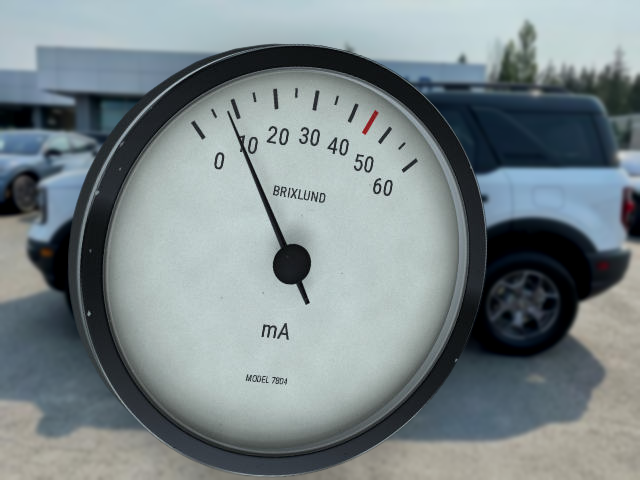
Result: 7.5 (mA)
